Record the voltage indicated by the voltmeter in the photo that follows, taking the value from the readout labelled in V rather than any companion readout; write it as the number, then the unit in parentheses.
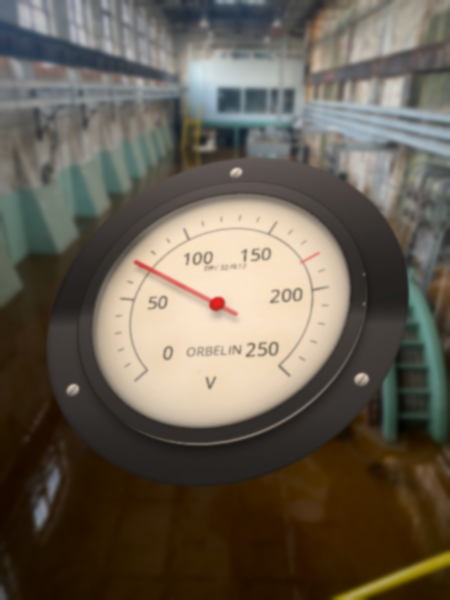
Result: 70 (V)
